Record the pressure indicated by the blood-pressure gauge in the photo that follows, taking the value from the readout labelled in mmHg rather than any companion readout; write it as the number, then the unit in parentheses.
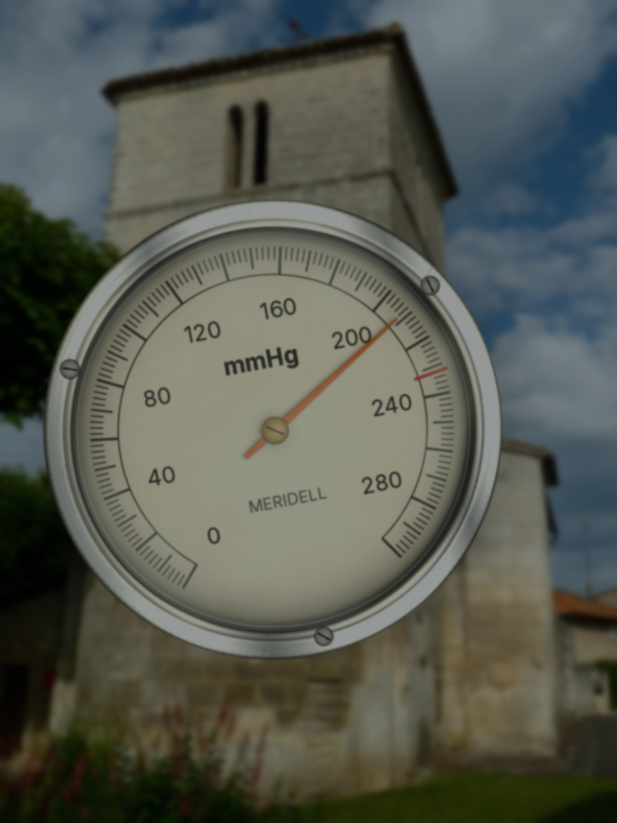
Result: 208 (mmHg)
